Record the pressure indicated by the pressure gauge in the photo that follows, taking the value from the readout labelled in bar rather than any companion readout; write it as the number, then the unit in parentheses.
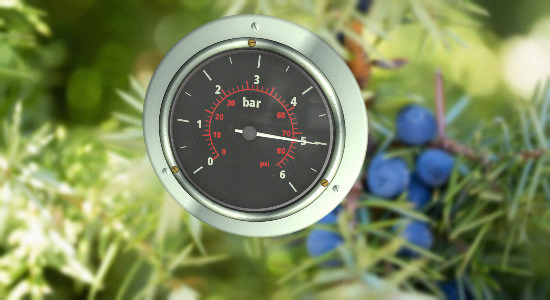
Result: 5 (bar)
